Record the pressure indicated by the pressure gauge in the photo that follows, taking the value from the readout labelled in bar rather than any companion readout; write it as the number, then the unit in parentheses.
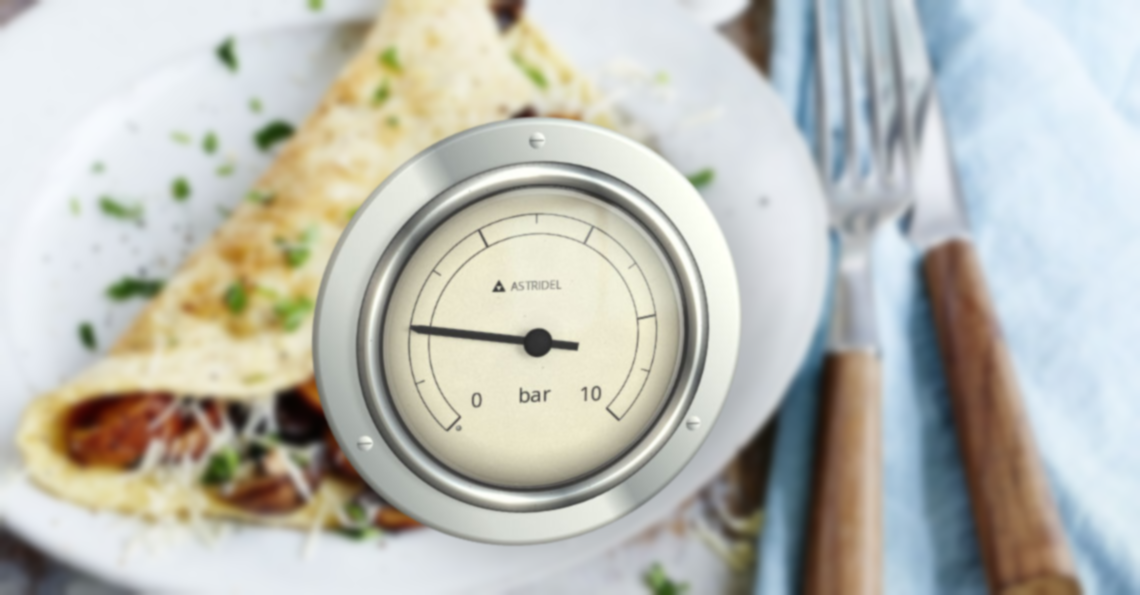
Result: 2 (bar)
